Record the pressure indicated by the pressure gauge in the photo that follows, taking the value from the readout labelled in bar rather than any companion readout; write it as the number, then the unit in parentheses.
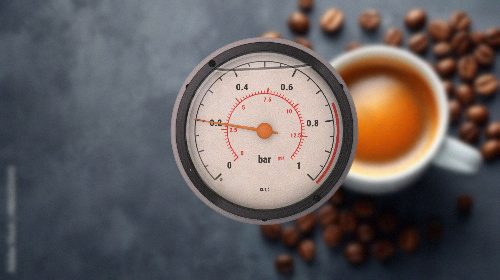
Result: 0.2 (bar)
